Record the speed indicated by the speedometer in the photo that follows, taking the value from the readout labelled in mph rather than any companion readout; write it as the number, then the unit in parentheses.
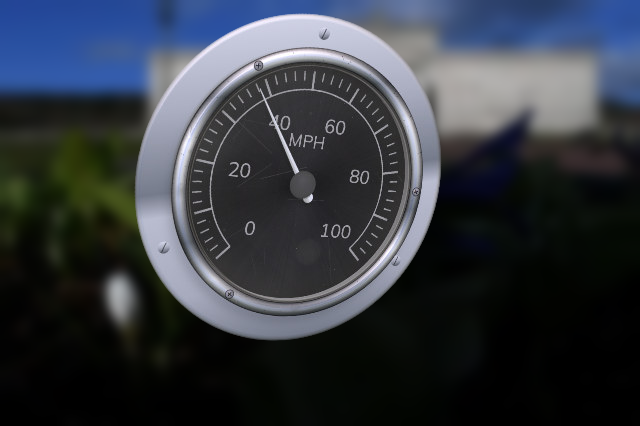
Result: 38 (mph)
